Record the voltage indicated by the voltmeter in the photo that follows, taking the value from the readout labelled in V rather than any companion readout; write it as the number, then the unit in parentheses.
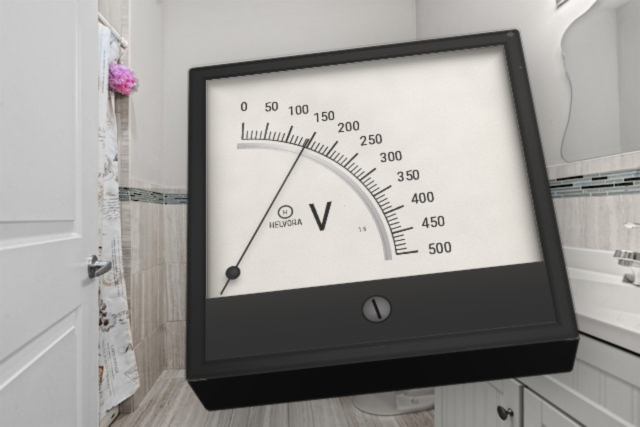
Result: 150 (V)
